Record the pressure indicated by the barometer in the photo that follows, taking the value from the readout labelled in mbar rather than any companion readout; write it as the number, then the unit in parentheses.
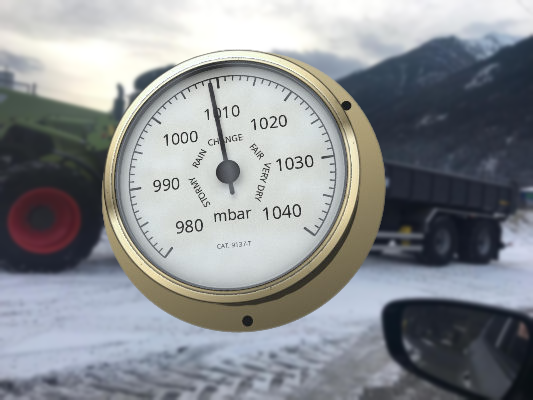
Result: 1009 (mbar)
